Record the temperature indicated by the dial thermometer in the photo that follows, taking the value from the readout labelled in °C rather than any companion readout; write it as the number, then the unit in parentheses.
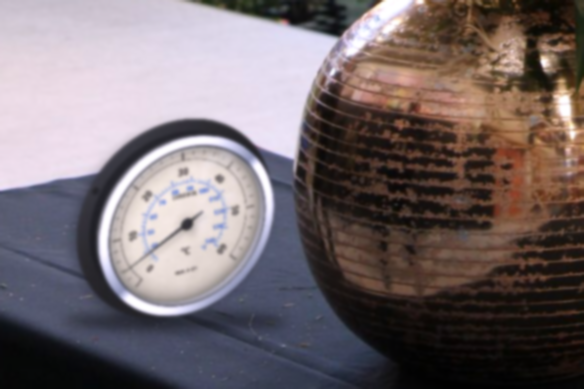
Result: 4 (°C)
